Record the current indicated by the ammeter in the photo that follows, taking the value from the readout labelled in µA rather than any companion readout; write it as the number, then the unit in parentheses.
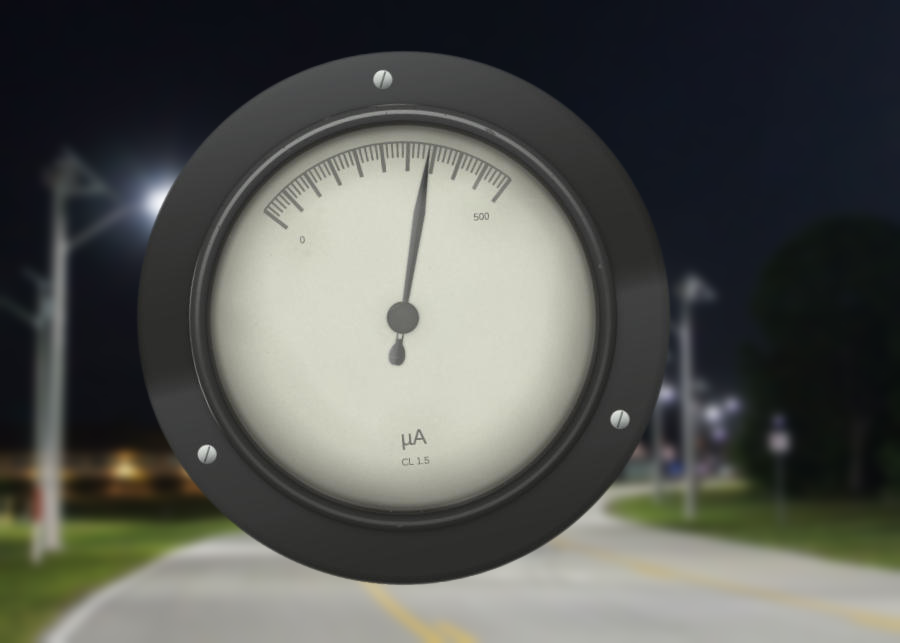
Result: 340 (µA)
